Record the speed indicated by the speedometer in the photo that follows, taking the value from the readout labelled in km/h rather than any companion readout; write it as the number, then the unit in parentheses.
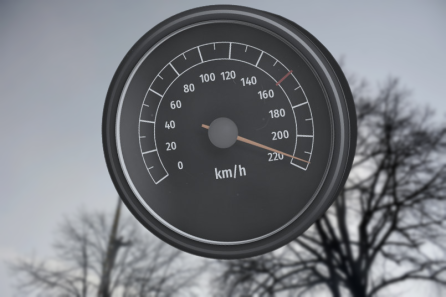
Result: 215 (km/h)
